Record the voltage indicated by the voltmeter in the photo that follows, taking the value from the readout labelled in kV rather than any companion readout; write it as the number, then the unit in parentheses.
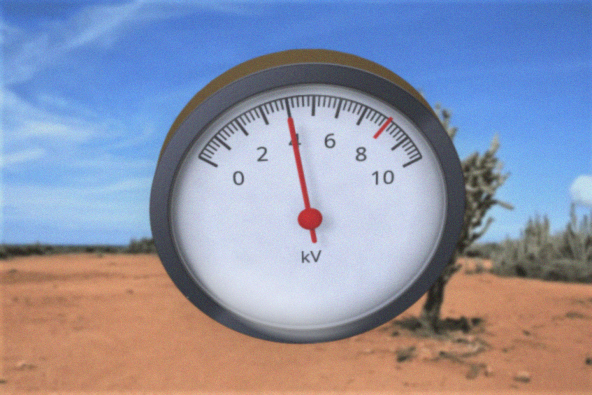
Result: 4 (kV)
